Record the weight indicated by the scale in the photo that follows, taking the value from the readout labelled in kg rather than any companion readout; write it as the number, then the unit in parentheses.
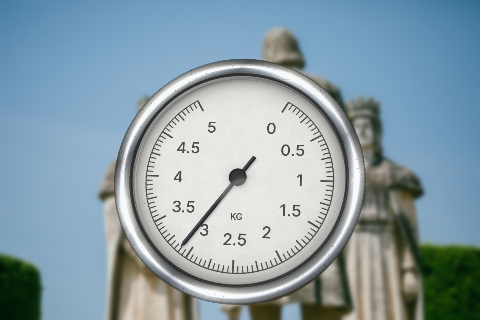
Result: 3.1 (kg)
